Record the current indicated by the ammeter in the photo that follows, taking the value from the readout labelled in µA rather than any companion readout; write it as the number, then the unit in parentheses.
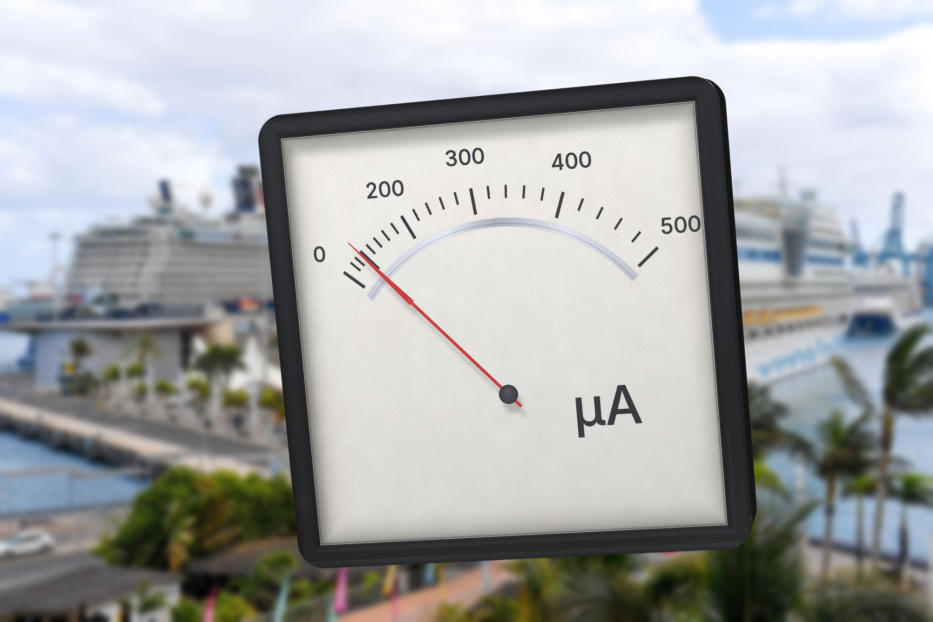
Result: 100 (µA)
